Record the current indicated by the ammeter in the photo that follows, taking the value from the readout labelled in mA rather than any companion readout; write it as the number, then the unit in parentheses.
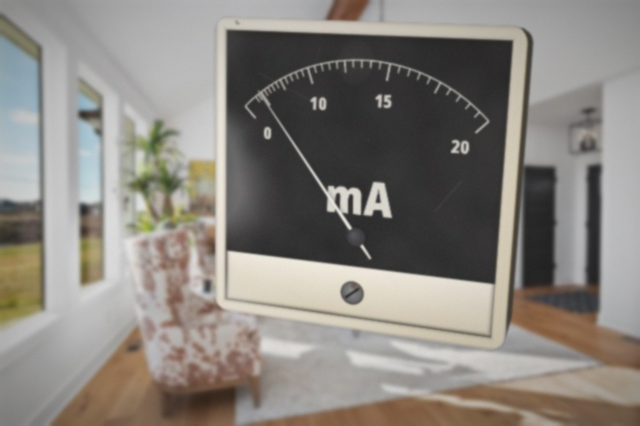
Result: 5 (mA)
